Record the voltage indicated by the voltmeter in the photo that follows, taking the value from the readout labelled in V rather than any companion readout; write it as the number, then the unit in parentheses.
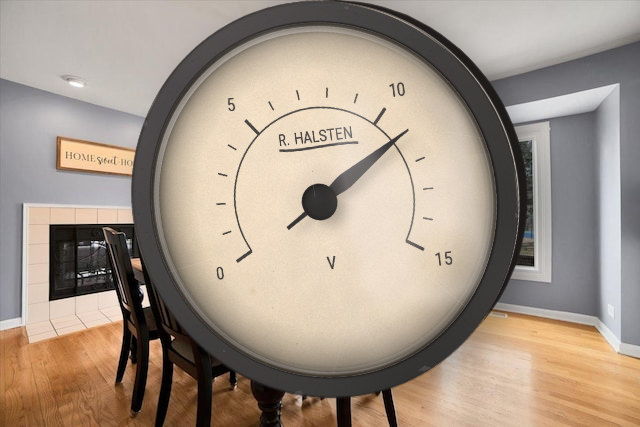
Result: 11 (V)
